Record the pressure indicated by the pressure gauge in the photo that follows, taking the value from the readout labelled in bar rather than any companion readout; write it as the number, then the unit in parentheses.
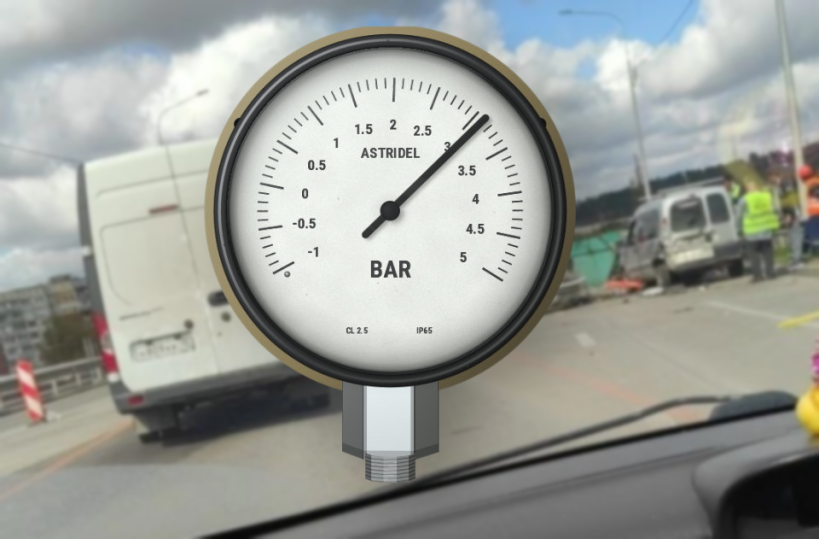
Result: 3.1 (bar)
